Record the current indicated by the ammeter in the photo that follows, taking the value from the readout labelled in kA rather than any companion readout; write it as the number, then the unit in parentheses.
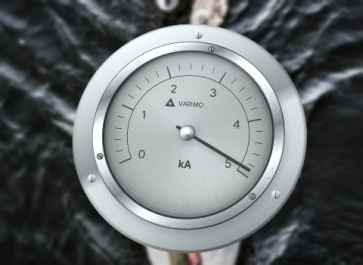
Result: 4.9 (kA)
